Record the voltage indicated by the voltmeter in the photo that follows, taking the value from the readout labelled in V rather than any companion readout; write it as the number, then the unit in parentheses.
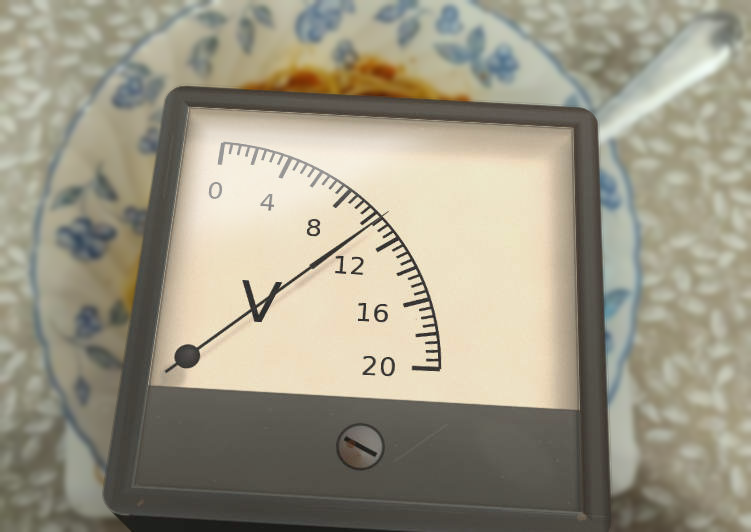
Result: 10.5 (V)
